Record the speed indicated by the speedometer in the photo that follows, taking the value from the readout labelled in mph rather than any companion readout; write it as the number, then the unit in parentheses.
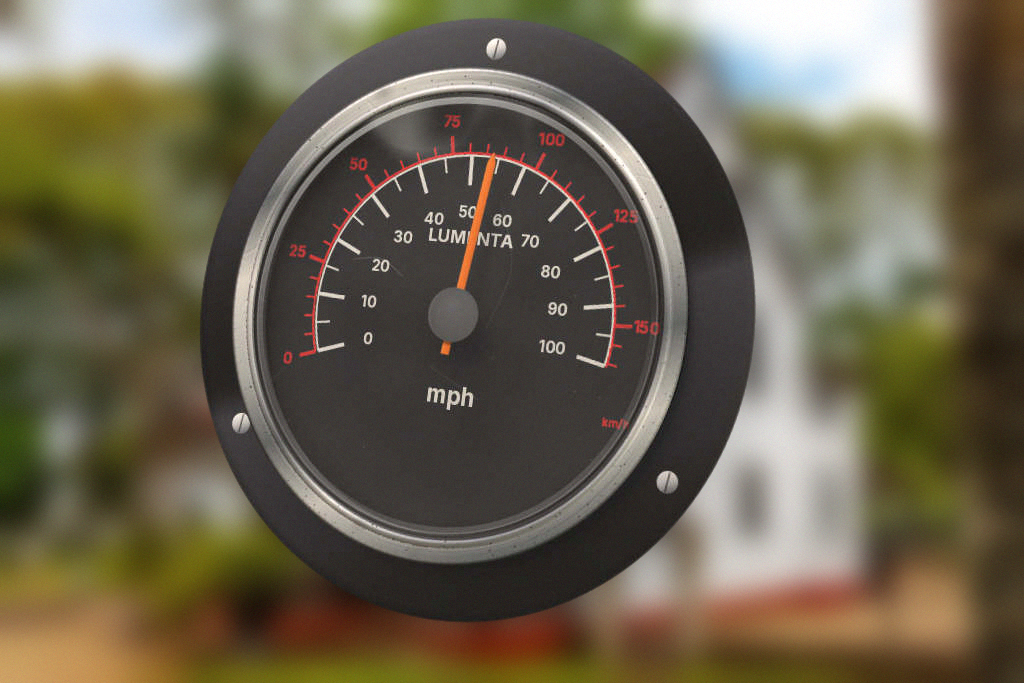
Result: 55 (mph)
